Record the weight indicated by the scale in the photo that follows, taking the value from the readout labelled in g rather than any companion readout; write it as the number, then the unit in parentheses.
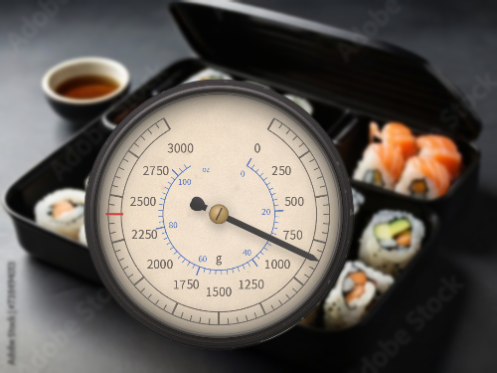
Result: 850 (g)
